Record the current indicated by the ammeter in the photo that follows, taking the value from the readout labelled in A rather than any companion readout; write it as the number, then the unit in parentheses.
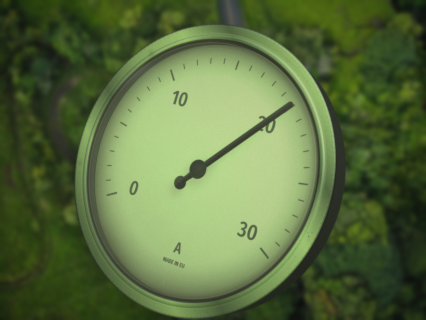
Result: 20 (A)
